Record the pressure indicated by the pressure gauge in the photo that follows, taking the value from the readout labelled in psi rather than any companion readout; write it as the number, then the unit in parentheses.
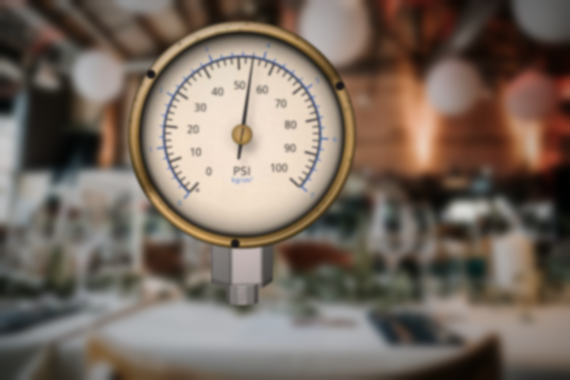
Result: 54 (psi)
